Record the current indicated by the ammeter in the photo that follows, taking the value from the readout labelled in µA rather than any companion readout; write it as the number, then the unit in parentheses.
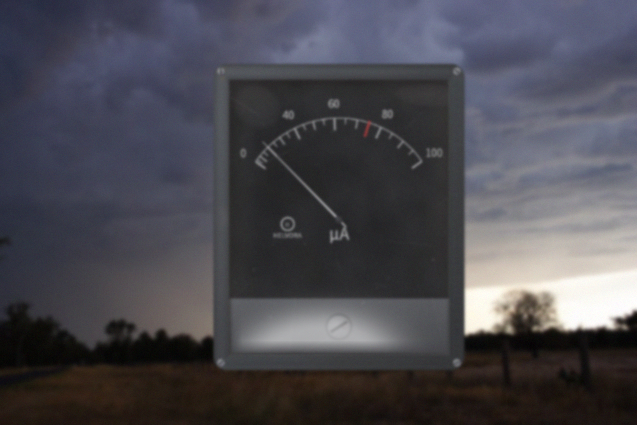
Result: 20 (µA)
